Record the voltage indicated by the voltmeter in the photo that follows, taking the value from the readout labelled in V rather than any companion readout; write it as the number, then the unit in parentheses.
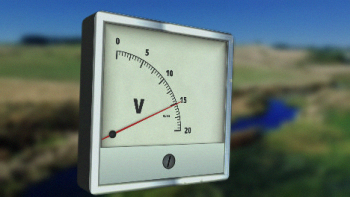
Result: 15 (V)
